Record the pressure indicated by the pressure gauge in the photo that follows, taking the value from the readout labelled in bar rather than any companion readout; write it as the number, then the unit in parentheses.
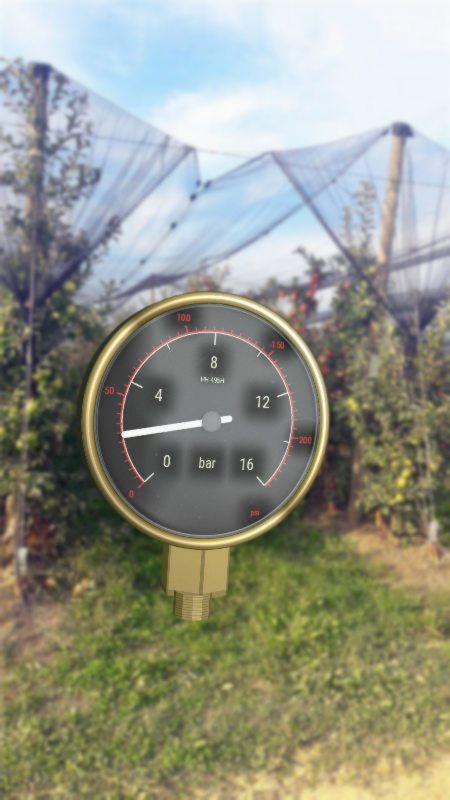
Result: 2 (bar)
